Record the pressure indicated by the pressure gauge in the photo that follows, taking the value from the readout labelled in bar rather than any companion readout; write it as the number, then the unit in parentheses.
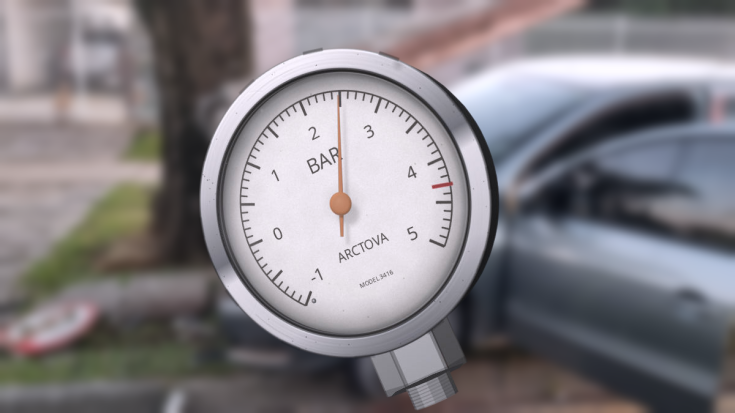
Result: 2.5 (bar)
